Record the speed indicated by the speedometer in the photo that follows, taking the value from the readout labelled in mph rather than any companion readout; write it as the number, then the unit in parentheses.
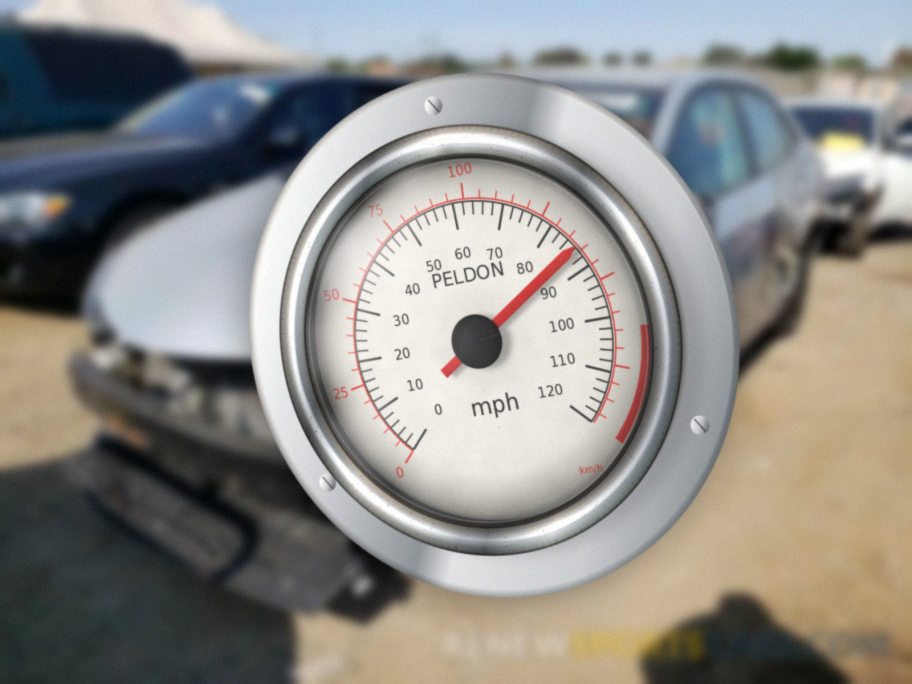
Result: 86 (mph)
